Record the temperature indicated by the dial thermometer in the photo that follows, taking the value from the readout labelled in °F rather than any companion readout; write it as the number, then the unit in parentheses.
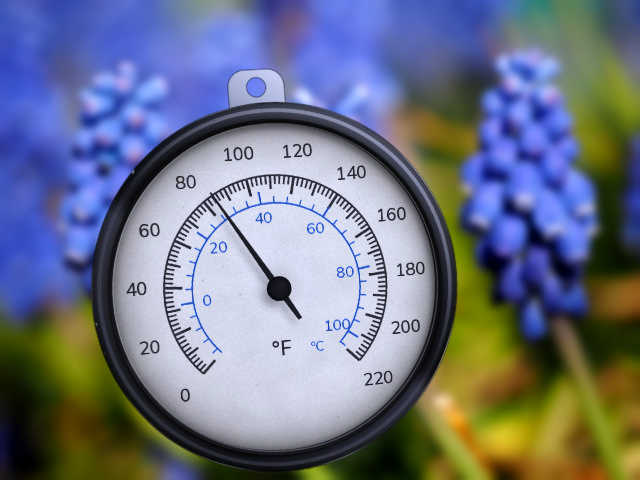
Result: 84 (°F)
